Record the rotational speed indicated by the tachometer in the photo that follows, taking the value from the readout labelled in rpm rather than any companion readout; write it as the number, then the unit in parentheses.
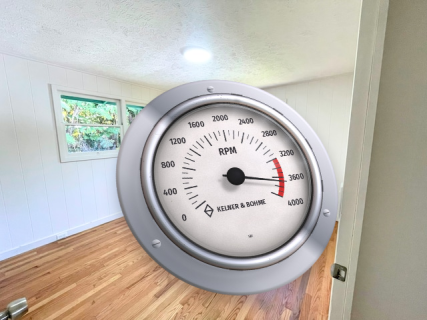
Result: 3700 (rpm)
